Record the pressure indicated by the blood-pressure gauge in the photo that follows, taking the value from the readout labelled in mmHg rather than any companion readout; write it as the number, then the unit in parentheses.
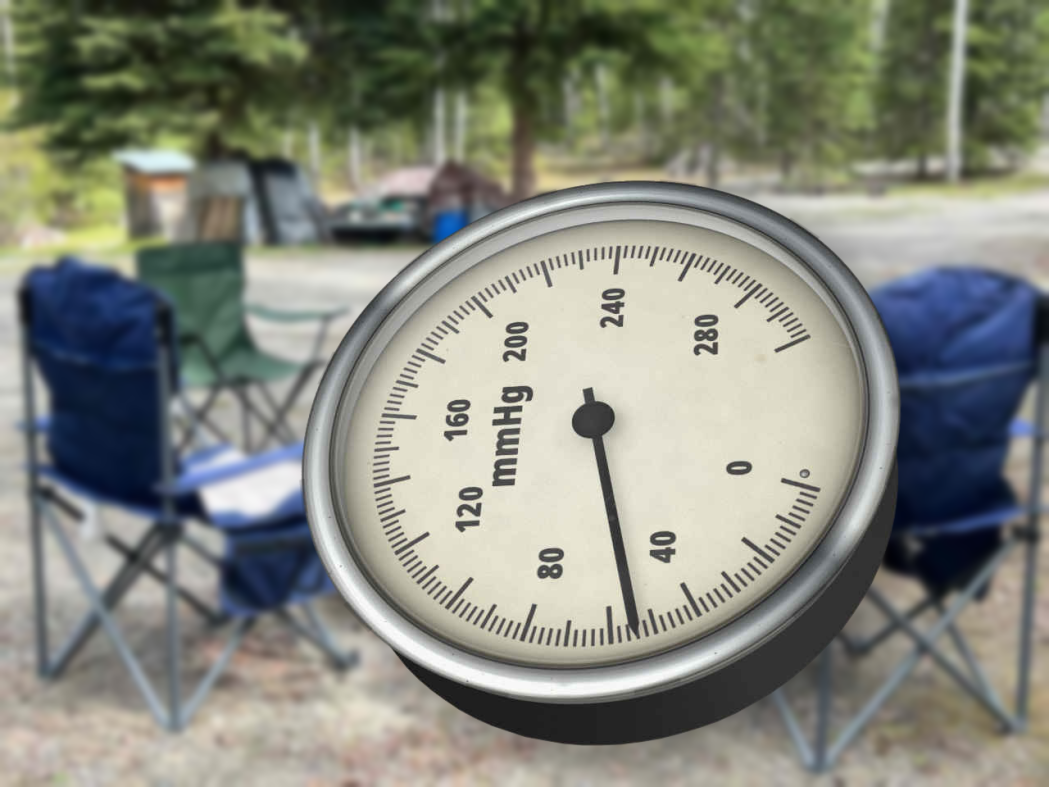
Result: 54 (mmHg)
